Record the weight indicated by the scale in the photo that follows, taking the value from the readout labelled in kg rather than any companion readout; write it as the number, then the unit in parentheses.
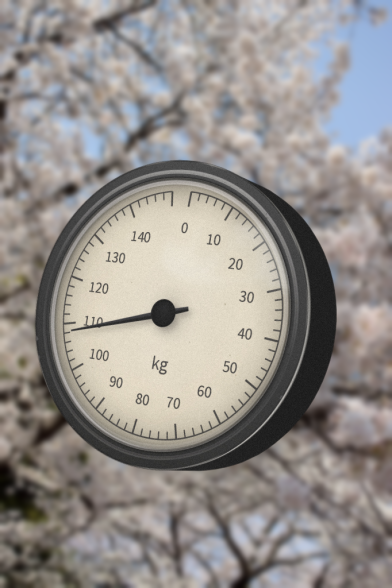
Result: 108 (kg)
